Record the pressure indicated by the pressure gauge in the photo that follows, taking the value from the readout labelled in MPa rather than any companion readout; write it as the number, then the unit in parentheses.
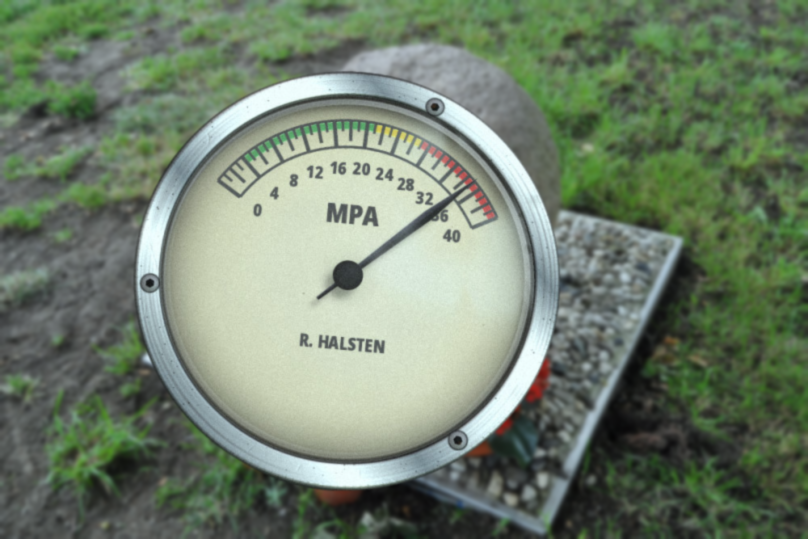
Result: 35 (MPa)
